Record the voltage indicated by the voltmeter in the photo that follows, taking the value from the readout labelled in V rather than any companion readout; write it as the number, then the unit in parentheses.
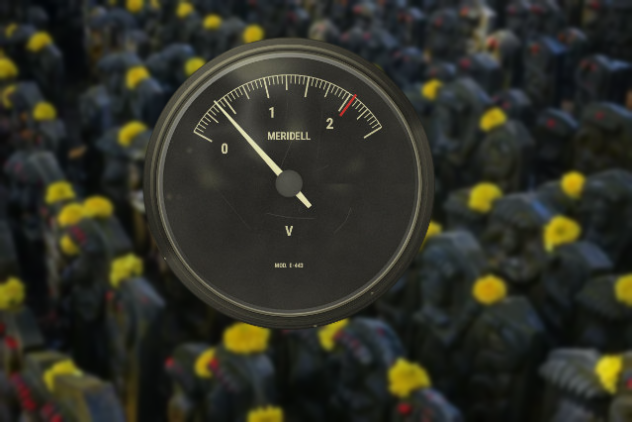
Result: 0.4 (V)
